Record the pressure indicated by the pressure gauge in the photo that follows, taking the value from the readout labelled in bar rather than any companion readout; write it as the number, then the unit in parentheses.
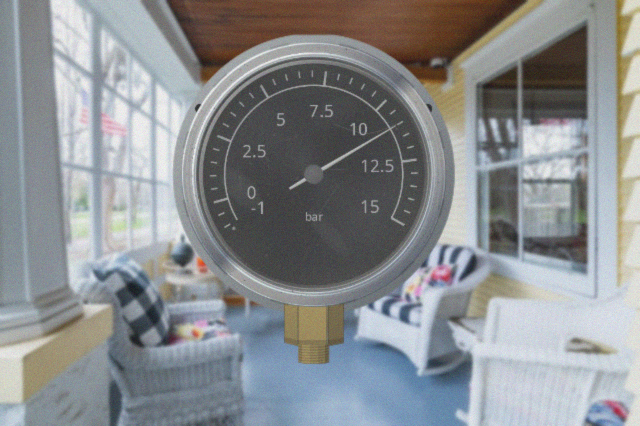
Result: 11 (bar)
